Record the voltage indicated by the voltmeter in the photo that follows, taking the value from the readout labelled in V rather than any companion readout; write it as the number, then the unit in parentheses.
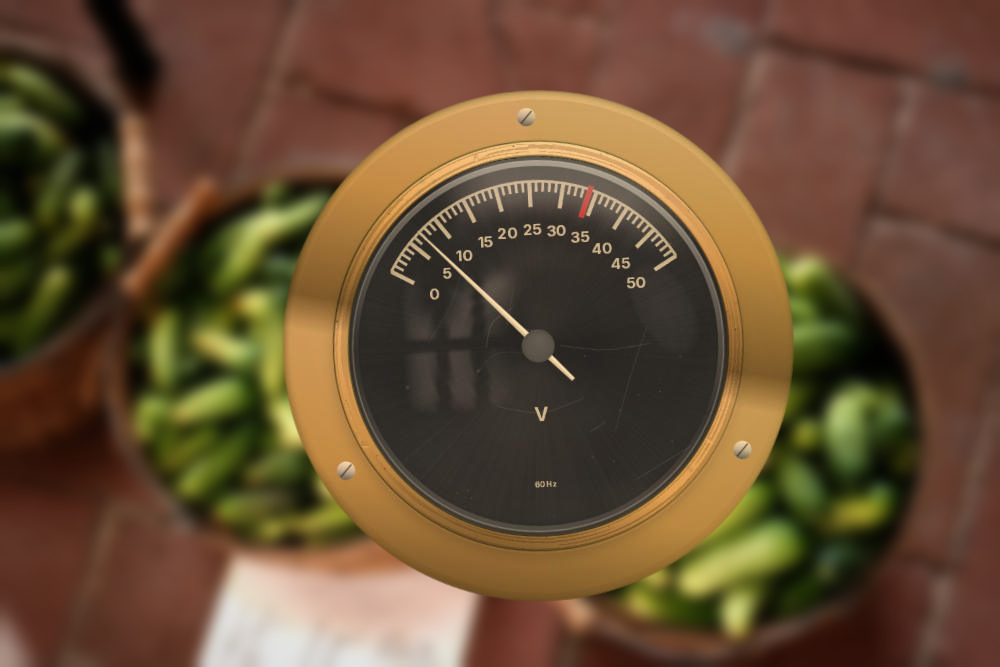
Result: 7 (V)
